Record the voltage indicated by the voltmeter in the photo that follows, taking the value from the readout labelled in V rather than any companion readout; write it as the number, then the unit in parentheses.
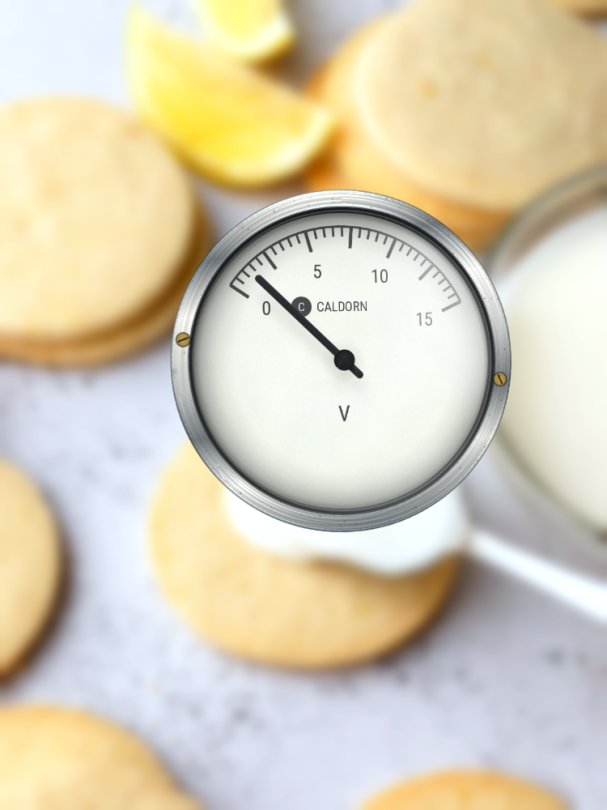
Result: 1.25 (V)
